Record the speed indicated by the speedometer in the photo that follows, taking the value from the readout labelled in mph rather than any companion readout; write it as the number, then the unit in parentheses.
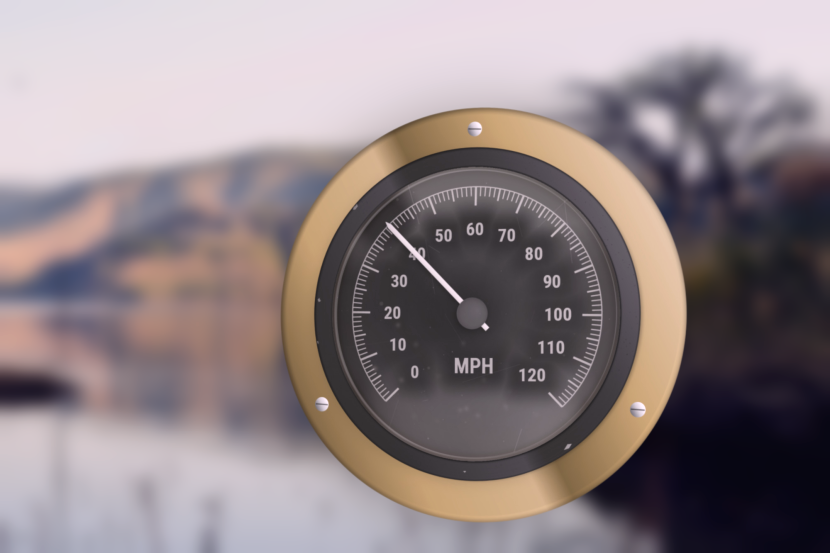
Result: 40 (mph)
